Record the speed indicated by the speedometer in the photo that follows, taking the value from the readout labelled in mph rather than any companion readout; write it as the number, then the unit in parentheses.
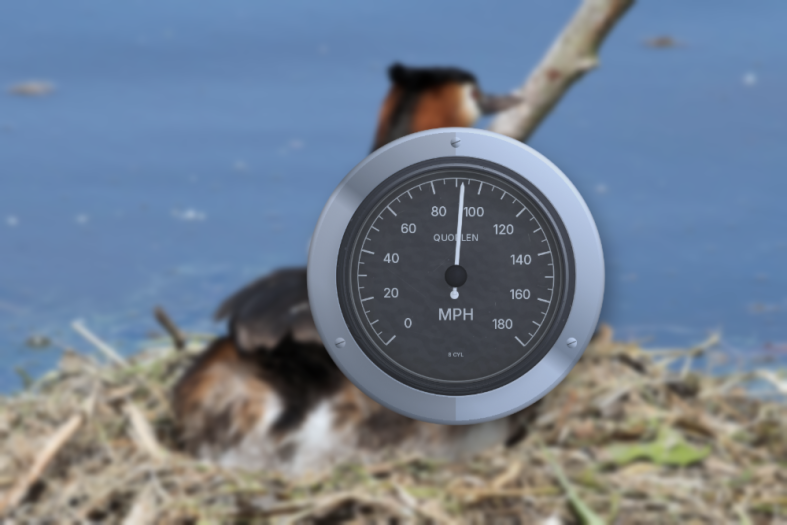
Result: 92.5 (mph)
